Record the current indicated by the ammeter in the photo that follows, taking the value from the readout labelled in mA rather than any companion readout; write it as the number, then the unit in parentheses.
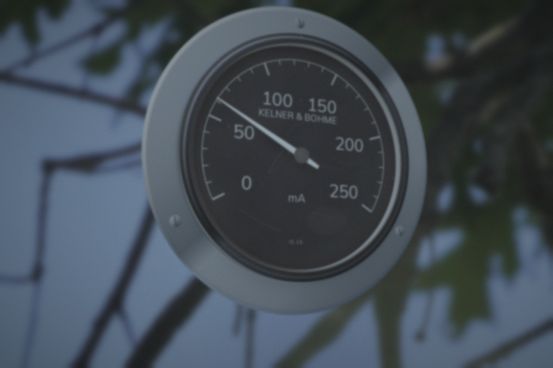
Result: 60 (mA)
